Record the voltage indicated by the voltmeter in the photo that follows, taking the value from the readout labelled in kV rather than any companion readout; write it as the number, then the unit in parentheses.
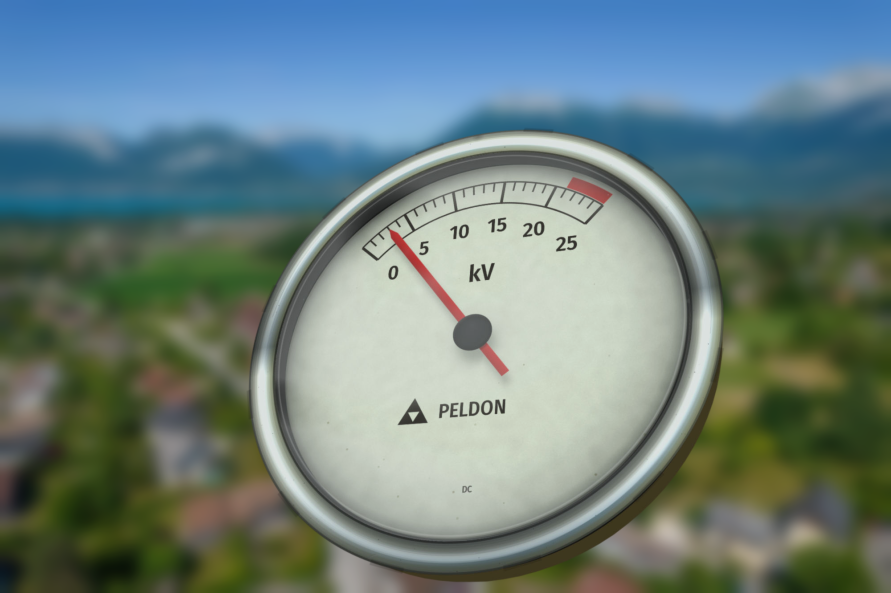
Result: 3 (kV)
